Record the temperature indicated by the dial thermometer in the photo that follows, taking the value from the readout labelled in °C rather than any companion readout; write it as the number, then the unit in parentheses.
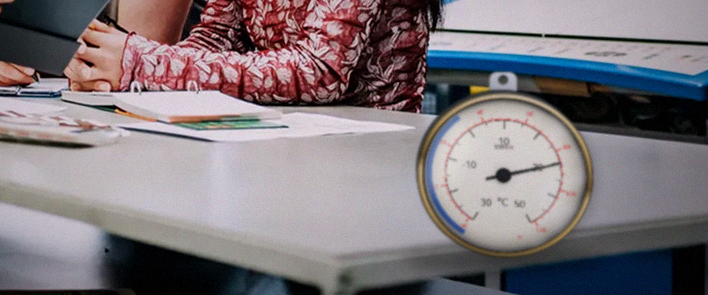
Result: 30 (°C)
